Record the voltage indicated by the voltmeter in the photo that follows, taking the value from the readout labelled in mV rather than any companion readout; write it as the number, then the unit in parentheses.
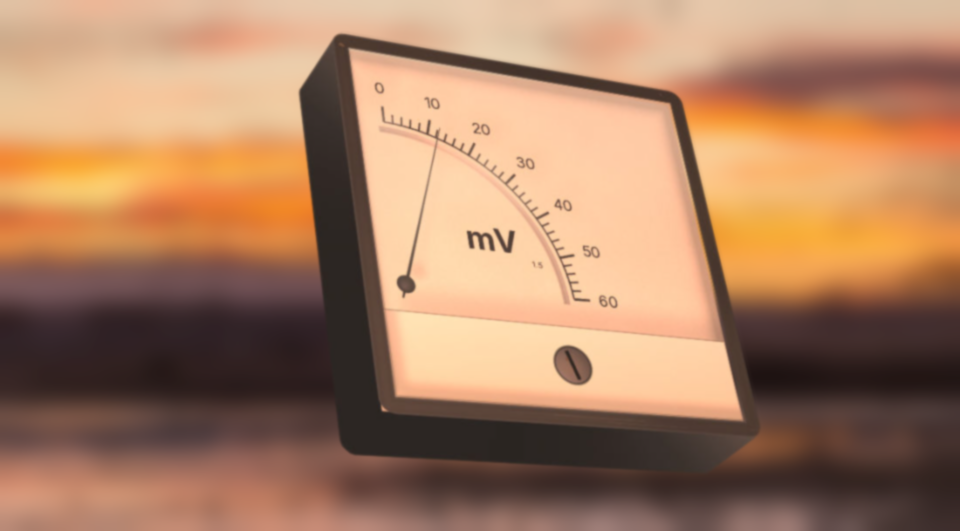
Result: 12 (mV)
